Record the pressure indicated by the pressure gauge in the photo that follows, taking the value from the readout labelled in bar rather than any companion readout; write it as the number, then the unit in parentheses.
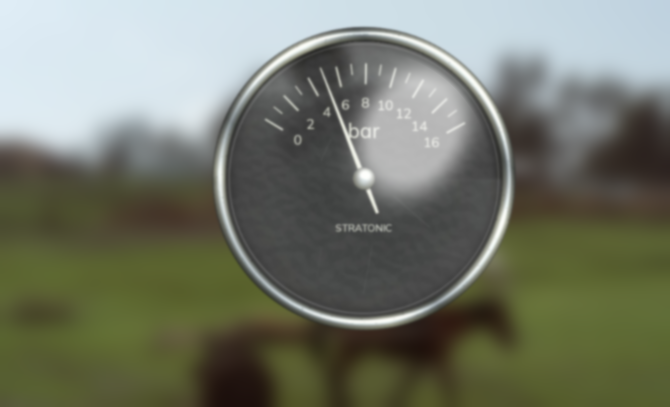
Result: 5 (bar)
